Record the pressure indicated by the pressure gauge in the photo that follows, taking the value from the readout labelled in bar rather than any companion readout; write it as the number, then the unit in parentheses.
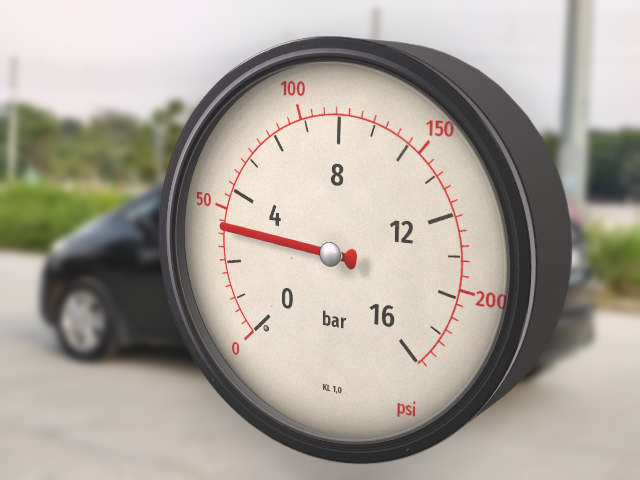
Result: 3 (bar)
